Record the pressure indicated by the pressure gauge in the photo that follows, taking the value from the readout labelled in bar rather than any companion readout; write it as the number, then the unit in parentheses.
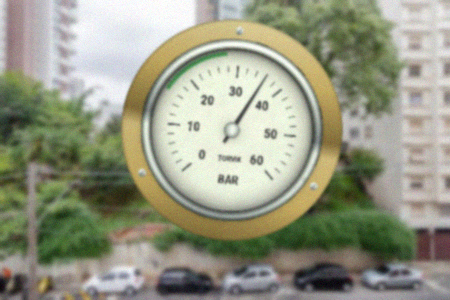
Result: 36 (bar)
